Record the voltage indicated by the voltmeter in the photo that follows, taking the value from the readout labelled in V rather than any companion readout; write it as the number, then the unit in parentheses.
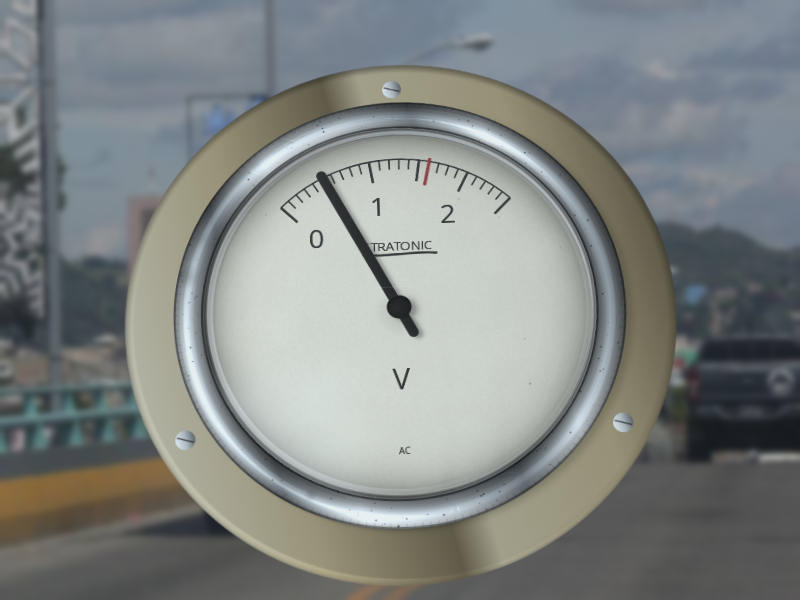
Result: 0.5 (V)
